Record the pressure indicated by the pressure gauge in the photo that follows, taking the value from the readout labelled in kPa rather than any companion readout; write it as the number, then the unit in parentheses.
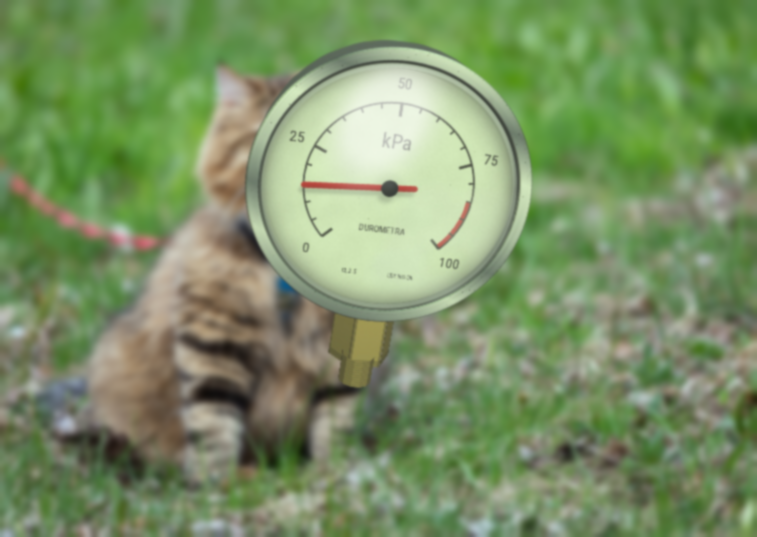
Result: 15 (kPa)
